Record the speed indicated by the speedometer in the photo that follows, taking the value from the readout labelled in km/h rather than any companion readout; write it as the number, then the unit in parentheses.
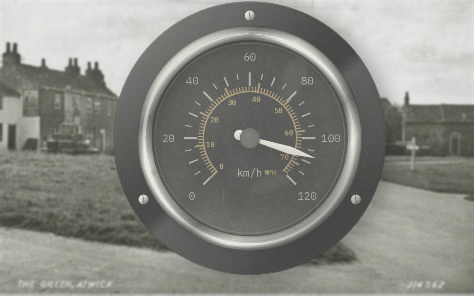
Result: 107.5 (km/h)
